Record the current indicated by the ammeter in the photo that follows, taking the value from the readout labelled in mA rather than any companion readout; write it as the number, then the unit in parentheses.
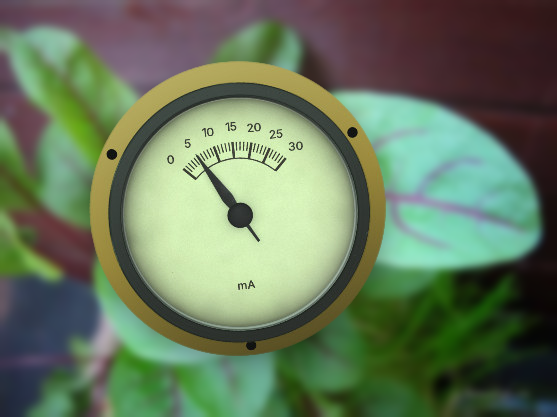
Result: 5 (mA)
